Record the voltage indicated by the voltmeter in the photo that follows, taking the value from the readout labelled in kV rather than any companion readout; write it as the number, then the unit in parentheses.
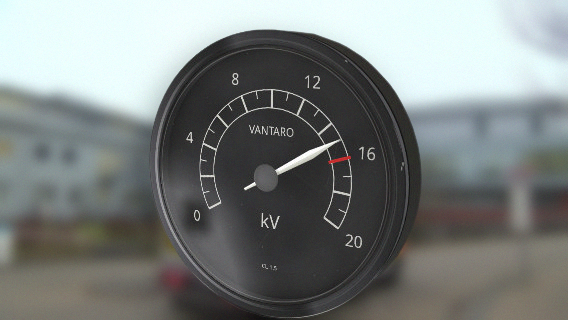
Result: 15 (kV)
